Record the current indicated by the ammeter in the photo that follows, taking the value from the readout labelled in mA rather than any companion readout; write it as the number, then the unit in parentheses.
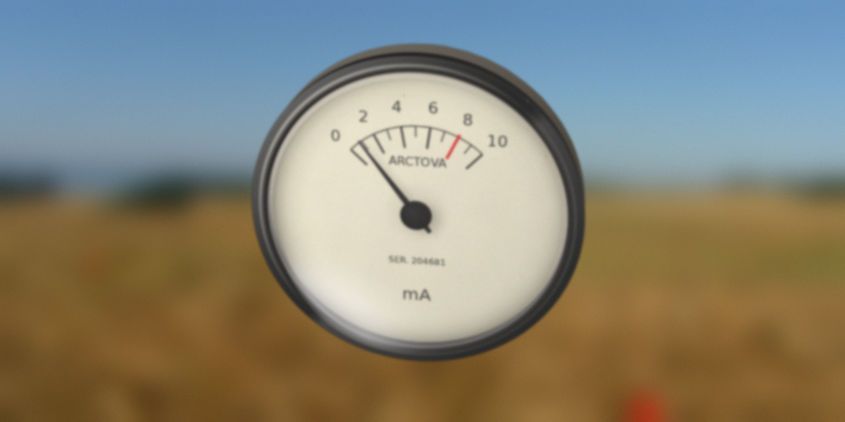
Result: 1 (mA)
